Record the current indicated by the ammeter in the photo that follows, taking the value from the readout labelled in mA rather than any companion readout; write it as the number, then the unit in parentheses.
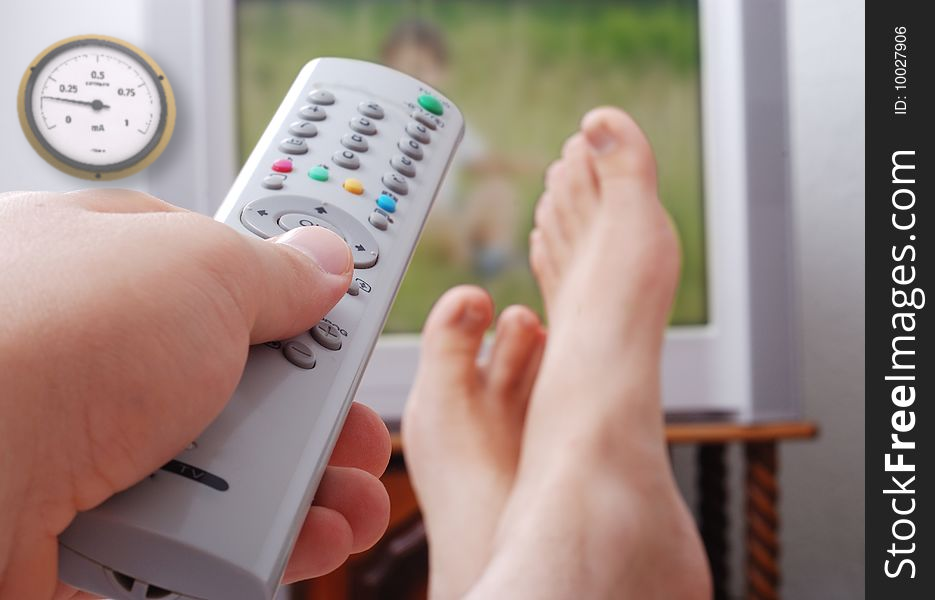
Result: 0.15 (mA)
